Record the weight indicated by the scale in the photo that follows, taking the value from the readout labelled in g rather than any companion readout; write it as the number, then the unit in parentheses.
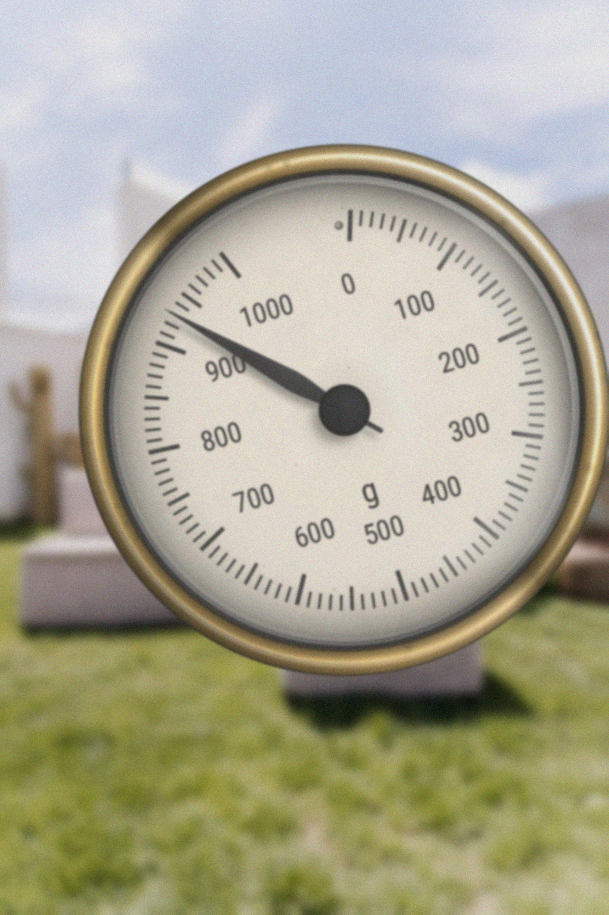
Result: 930 (g)
